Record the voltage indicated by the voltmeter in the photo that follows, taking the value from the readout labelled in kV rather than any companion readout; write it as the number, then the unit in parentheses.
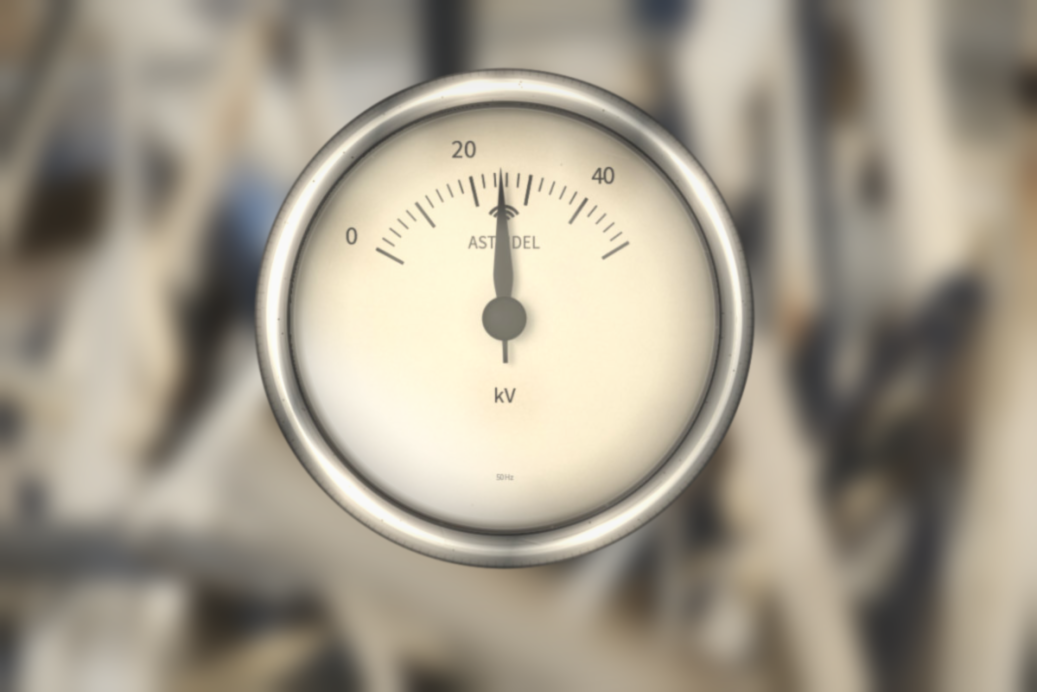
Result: 25 (kV)
